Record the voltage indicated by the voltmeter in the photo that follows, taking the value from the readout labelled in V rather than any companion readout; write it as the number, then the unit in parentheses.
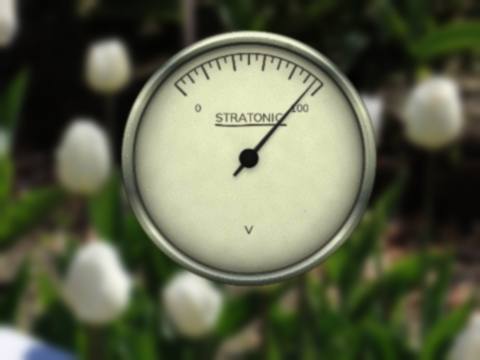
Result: 95 (V)
